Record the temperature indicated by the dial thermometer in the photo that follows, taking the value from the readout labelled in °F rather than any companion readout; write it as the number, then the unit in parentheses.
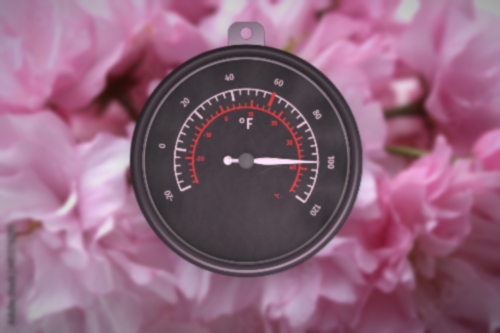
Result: 100 (°F)
